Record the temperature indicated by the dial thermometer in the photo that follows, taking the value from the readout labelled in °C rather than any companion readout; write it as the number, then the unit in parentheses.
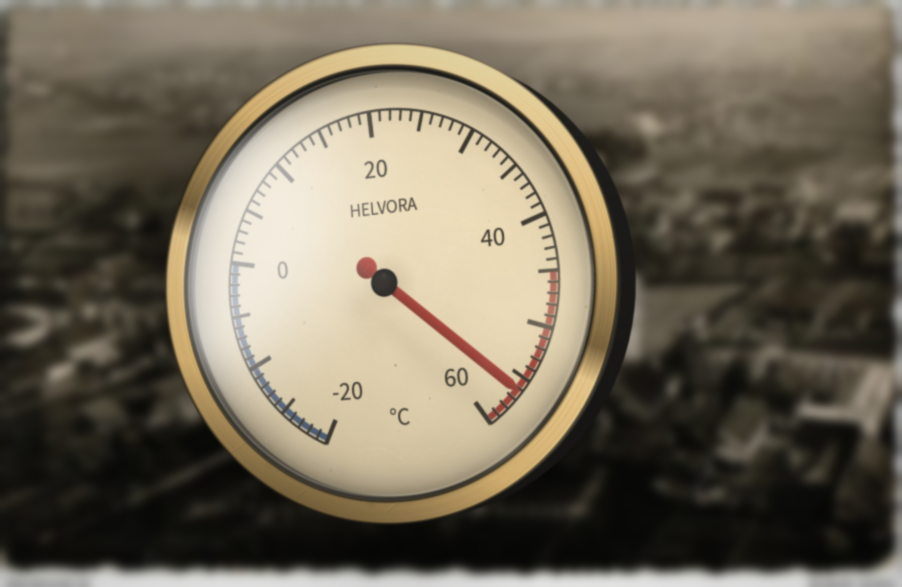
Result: 56 (°C)
